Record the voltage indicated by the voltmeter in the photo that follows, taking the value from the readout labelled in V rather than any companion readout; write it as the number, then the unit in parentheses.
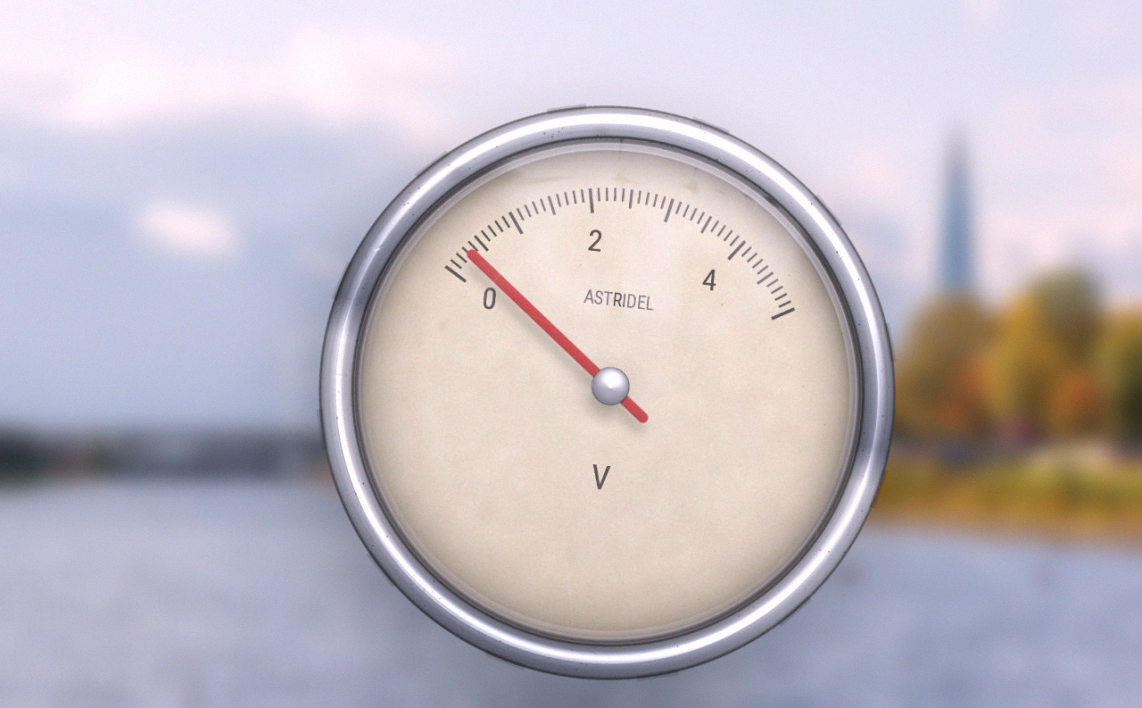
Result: 0.3 (V)
